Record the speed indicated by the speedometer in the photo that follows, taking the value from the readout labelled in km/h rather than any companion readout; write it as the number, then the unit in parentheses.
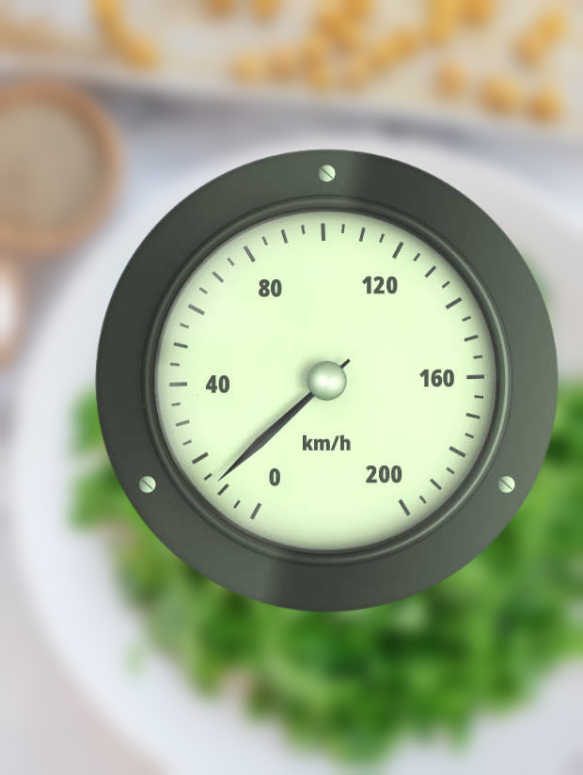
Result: 12.5 (km/h)
